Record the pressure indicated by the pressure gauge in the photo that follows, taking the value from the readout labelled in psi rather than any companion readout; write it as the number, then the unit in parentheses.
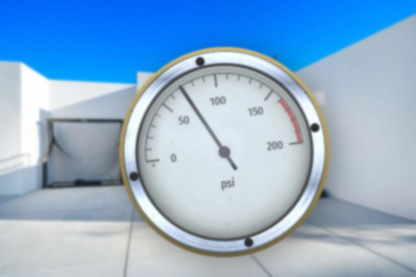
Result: 70 (psi)
